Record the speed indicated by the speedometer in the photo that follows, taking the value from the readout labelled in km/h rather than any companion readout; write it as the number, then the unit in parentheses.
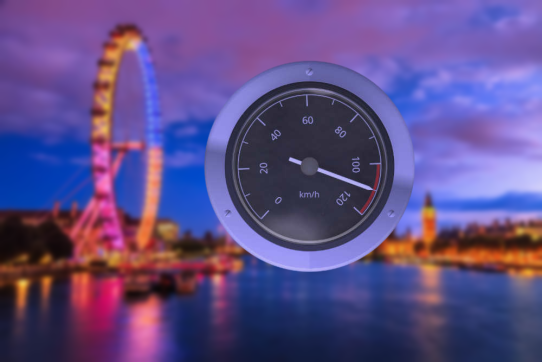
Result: 110 (km/h)
